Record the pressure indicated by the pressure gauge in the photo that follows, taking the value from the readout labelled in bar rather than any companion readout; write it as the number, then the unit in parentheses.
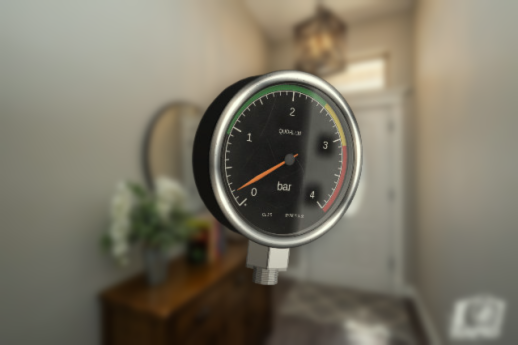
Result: 0.2 (bar)
